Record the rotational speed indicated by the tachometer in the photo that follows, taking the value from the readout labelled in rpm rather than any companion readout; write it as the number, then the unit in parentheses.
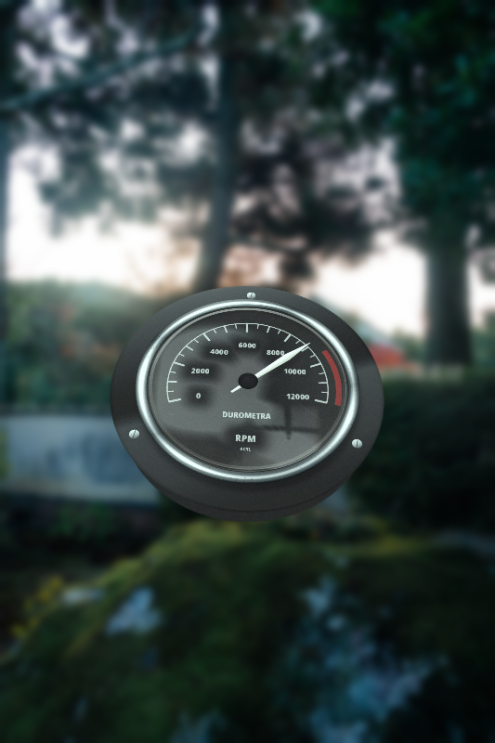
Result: 9000 (rpm)
